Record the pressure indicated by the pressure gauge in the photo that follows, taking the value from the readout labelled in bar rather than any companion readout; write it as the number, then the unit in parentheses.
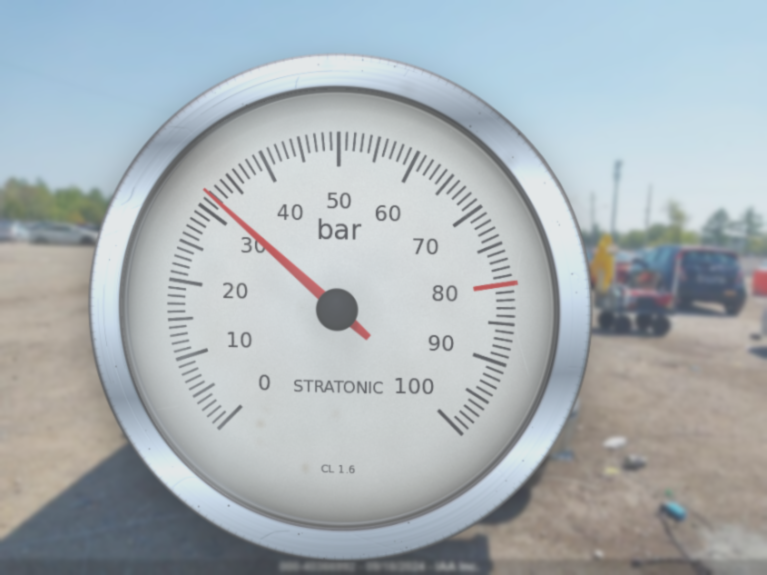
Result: 32 (bar)
